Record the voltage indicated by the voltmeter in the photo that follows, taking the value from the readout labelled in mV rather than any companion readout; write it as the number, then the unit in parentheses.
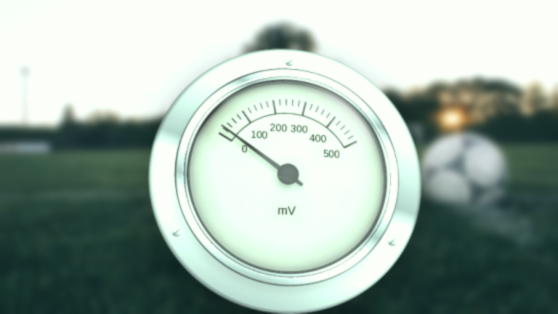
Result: 20 (mV)
